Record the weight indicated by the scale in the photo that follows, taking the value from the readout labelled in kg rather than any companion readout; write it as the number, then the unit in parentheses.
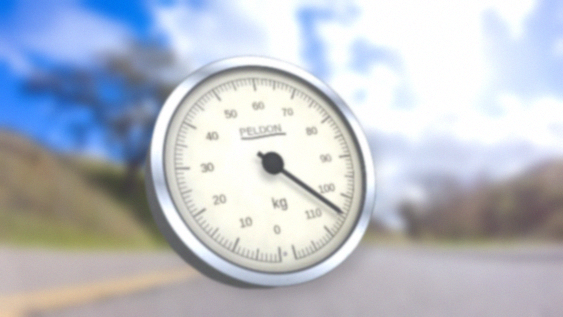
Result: 105 (kg)
